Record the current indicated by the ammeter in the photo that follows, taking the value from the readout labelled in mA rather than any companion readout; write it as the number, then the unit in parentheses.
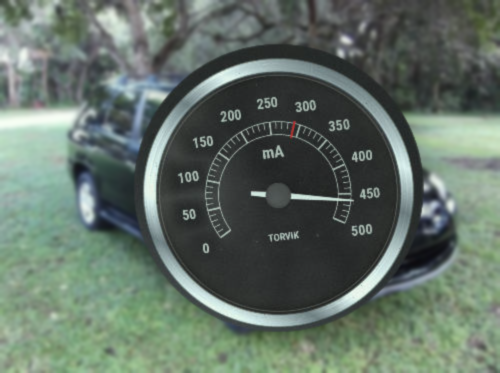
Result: 460 (mA)
